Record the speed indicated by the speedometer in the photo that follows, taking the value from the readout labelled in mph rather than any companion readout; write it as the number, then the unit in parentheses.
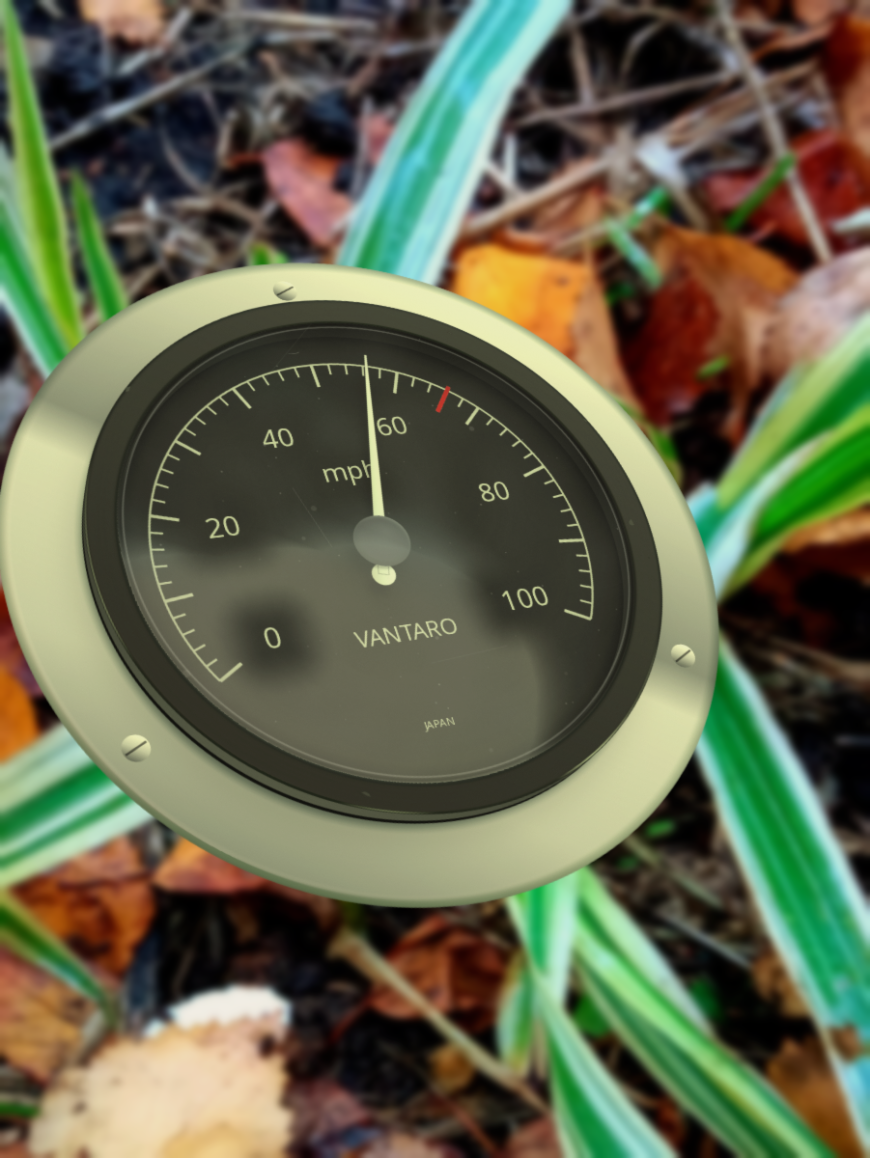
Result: 56 (mph)
